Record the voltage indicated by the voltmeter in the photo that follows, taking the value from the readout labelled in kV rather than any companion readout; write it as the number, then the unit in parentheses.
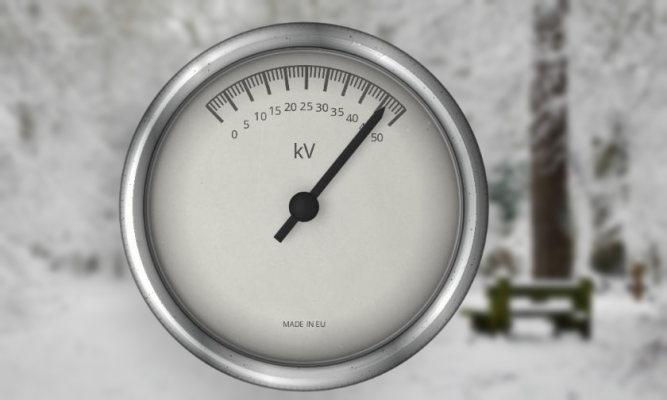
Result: 46 (kV)
